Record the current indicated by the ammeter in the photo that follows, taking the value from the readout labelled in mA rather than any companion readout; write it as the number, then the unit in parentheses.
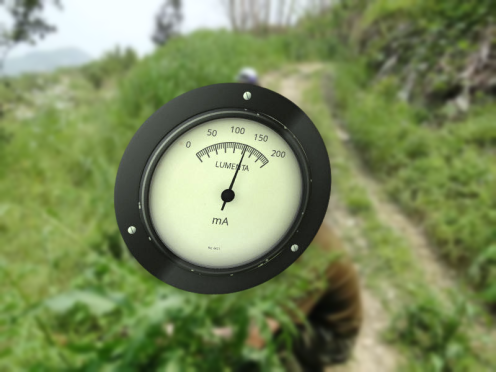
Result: 125 (mA)
